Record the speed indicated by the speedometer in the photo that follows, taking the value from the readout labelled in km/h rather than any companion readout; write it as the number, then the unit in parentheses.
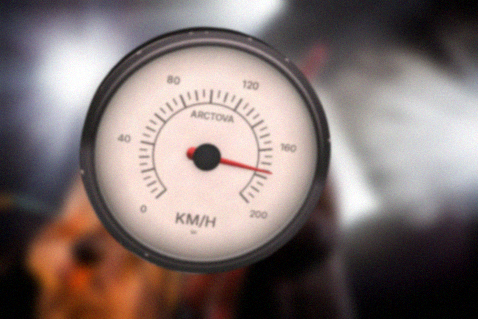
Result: 175 (km/h)
